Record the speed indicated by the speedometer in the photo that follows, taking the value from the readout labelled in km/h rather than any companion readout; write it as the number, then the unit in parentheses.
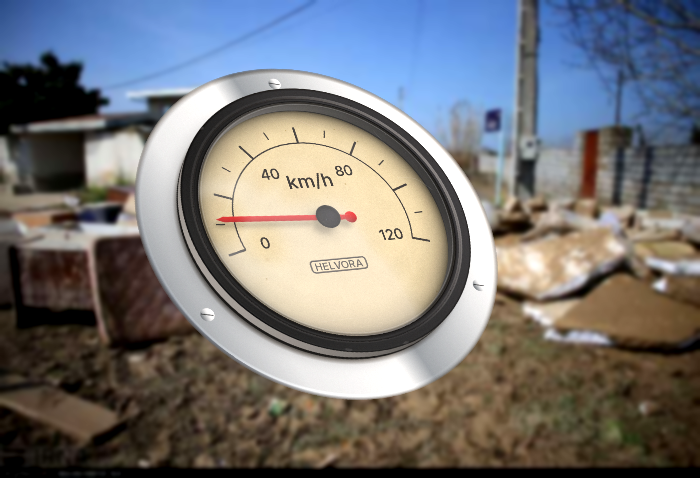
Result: 10 (km/h)
